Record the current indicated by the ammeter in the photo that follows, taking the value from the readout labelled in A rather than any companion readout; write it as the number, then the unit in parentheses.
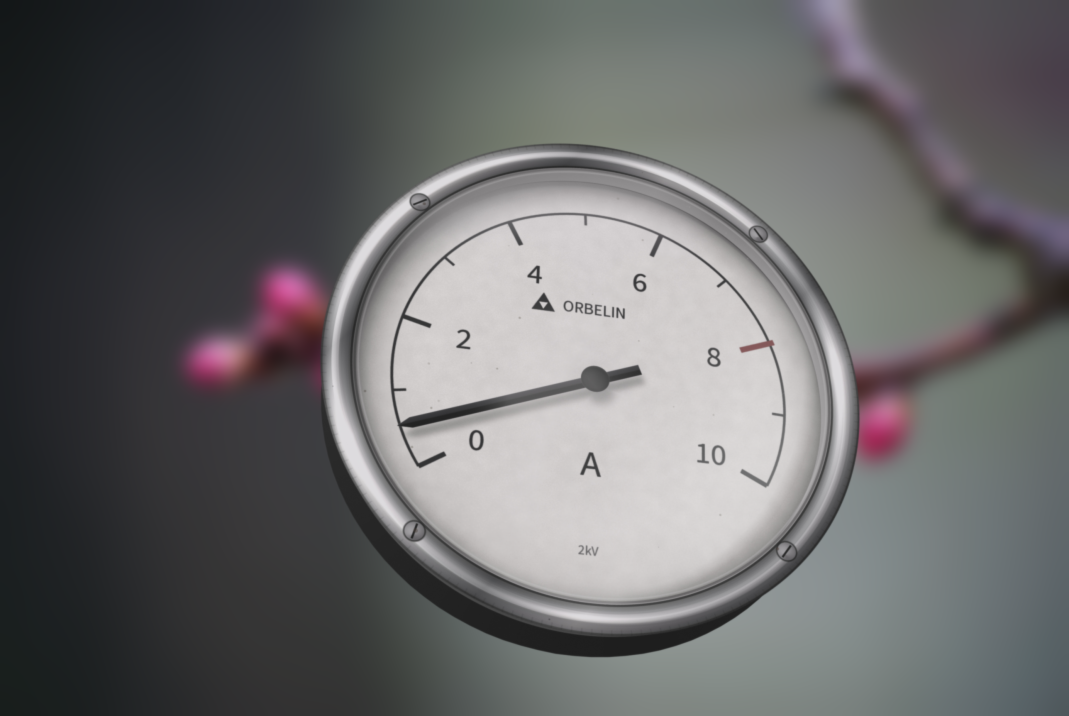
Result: 0.5 (A)
